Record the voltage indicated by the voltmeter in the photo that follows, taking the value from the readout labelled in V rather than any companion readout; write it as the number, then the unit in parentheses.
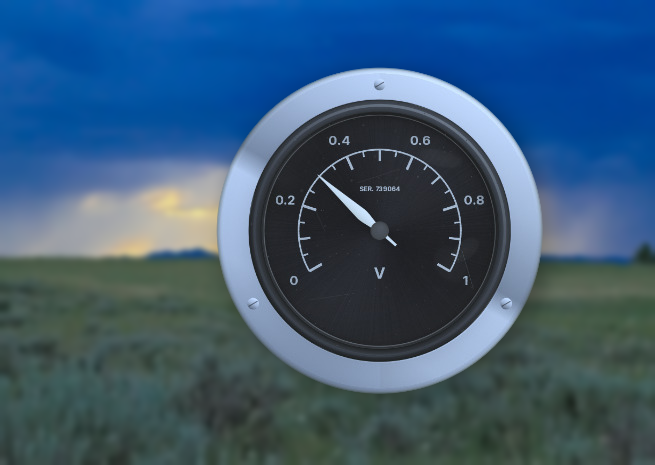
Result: 0.3 (V)
